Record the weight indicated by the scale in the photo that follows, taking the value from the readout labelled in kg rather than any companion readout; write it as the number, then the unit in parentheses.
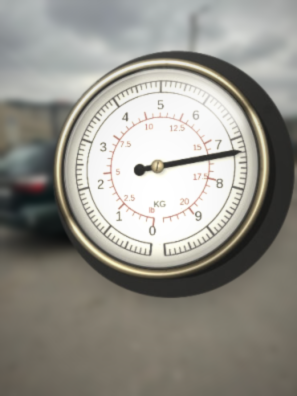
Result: 7.3 (kg)
